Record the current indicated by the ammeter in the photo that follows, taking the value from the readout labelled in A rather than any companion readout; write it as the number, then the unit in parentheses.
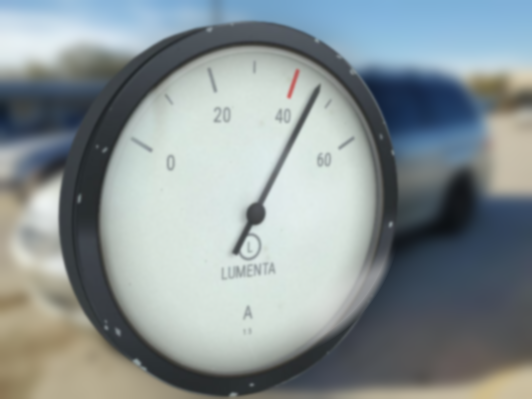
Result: 45 (A)
